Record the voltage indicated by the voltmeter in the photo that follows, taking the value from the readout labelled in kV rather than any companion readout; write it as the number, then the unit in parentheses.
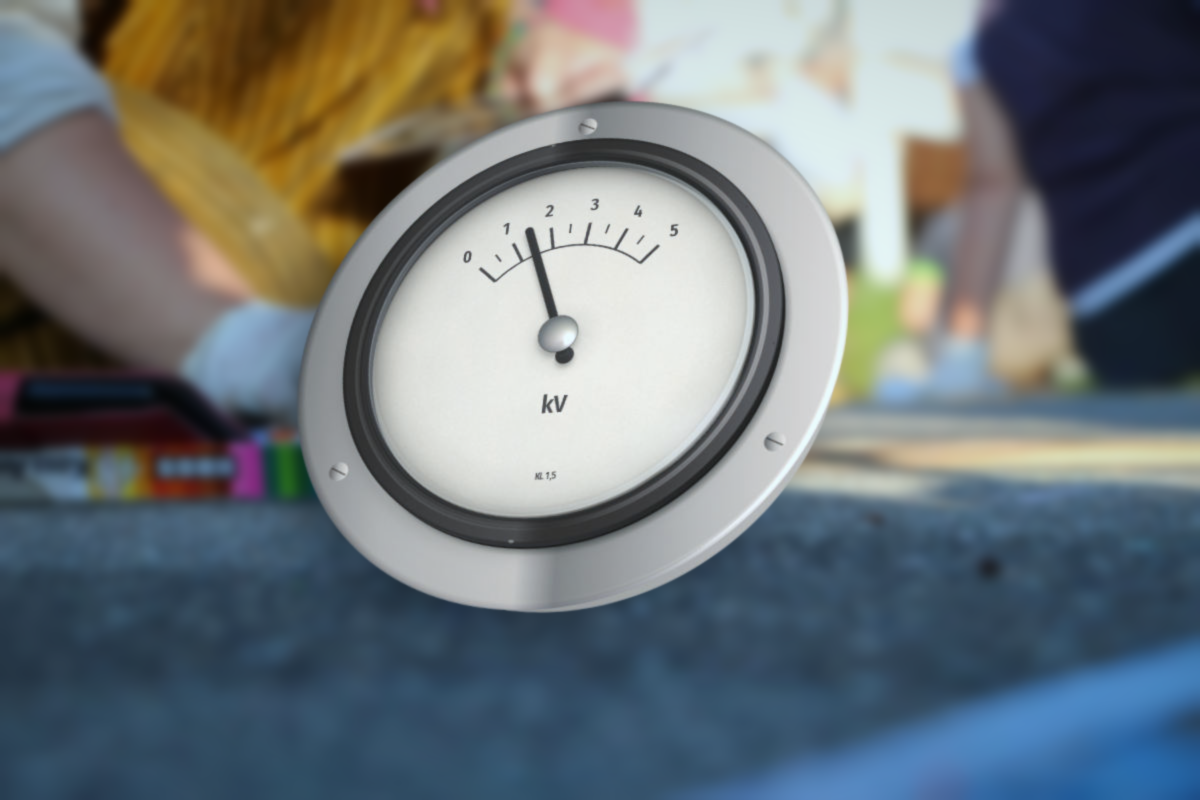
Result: 1.5 (kV)
